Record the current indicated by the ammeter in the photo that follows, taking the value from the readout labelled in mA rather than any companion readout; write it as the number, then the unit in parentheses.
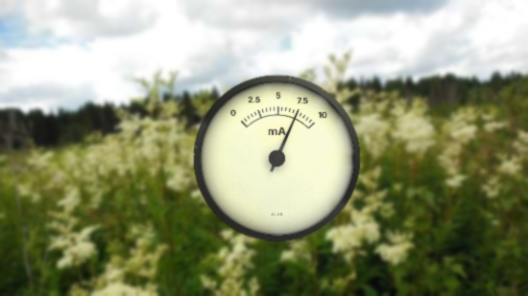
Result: 7.5 (mA)
